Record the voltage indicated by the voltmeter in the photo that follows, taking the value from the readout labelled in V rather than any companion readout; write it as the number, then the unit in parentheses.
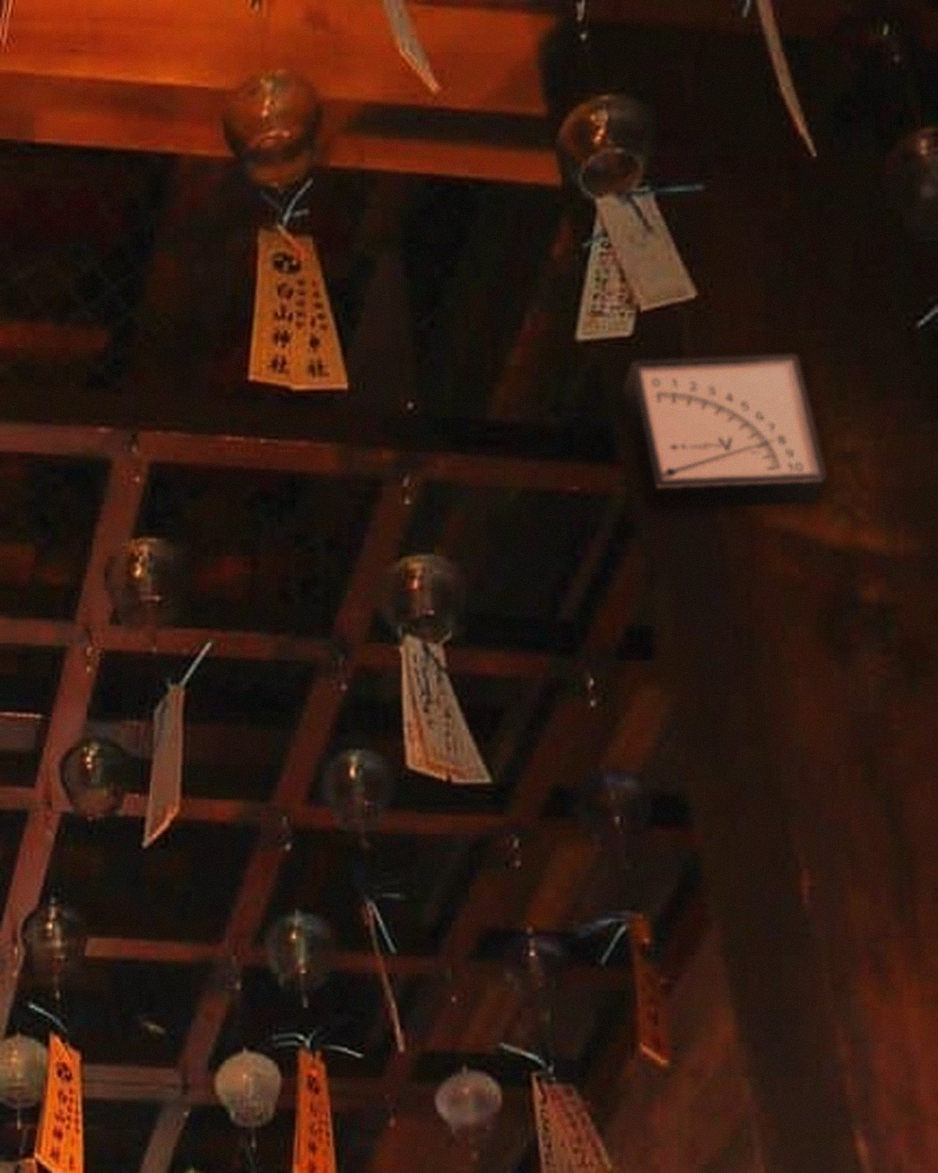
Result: 8 (V)
